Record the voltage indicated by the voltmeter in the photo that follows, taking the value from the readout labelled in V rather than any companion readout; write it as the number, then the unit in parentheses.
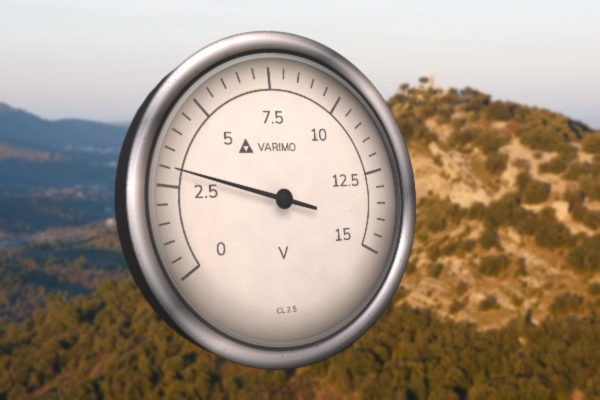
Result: 3 (V)
